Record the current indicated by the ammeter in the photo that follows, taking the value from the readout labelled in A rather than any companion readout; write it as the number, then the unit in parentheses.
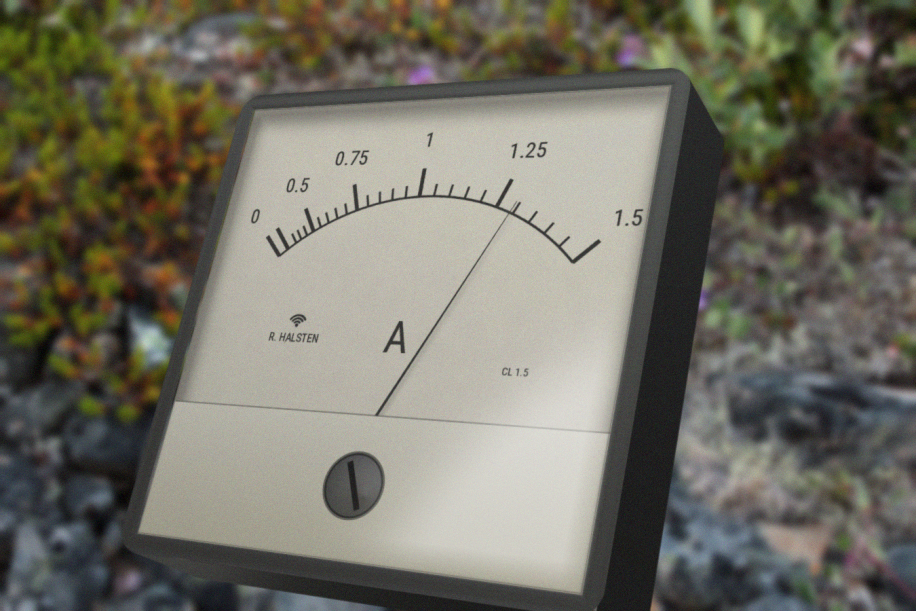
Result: 1.3 (A)
